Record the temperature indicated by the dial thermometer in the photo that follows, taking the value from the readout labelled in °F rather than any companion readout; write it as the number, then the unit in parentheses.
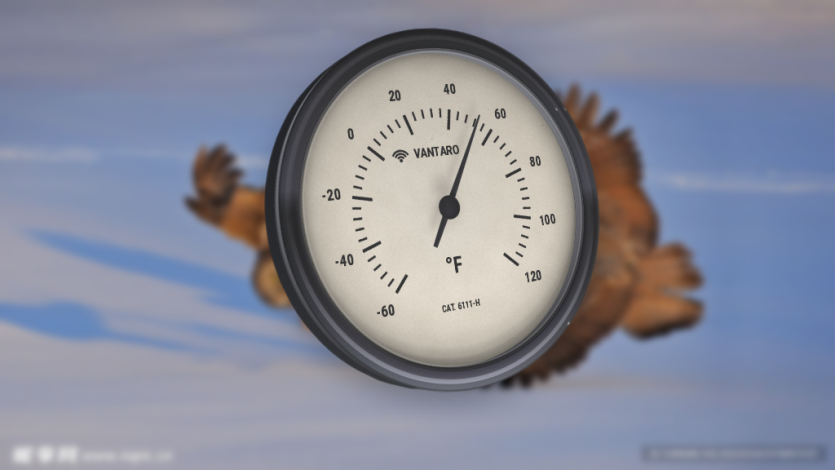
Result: 52 (°F)
